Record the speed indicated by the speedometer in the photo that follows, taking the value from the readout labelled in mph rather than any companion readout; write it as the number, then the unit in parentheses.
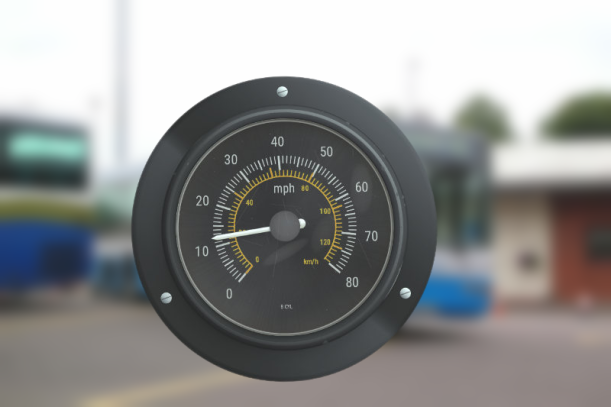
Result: 12 (mph)
